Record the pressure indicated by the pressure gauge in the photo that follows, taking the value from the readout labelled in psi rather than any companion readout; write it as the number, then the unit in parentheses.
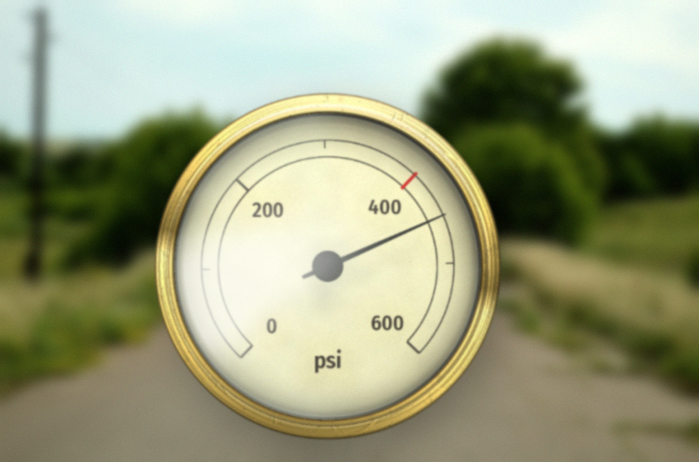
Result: 450 (psi)
